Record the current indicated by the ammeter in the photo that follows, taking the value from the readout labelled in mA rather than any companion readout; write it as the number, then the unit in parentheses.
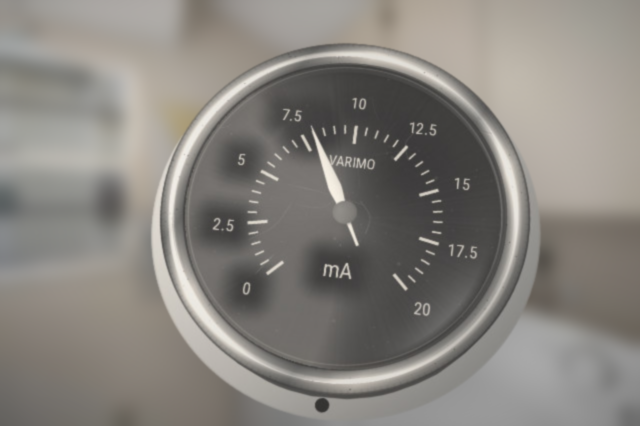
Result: 8 (mA)
